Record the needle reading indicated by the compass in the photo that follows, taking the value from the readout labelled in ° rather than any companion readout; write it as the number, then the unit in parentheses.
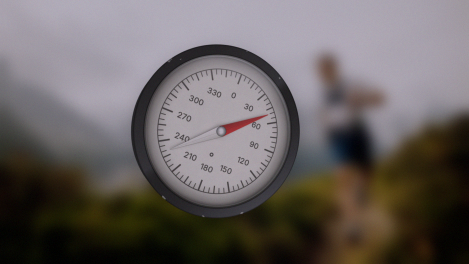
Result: 50 (°)
